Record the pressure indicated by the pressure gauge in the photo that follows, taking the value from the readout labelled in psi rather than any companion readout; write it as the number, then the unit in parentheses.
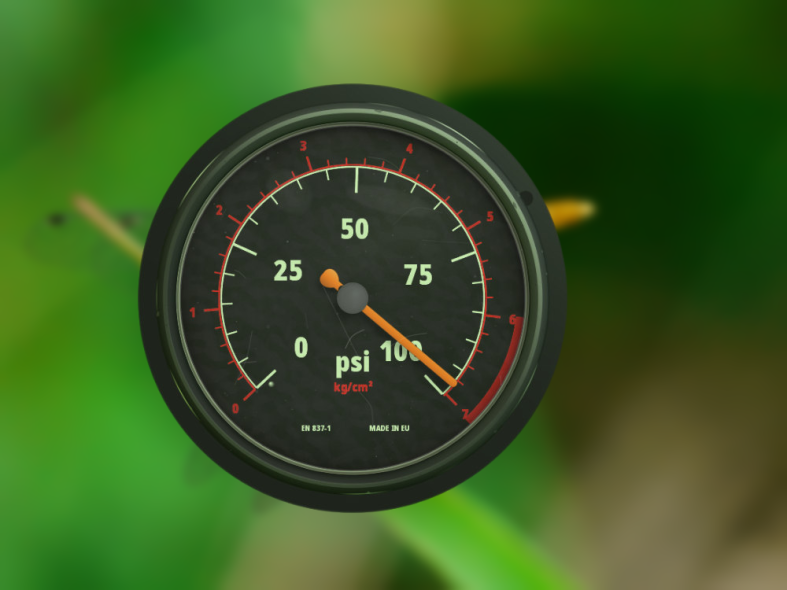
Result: 97.5 (psi)
